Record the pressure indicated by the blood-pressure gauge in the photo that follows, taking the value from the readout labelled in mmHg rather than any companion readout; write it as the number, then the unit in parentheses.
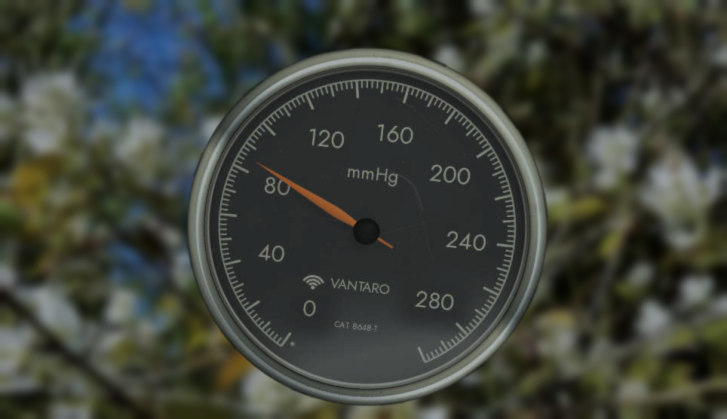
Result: 86 (mmHg)
